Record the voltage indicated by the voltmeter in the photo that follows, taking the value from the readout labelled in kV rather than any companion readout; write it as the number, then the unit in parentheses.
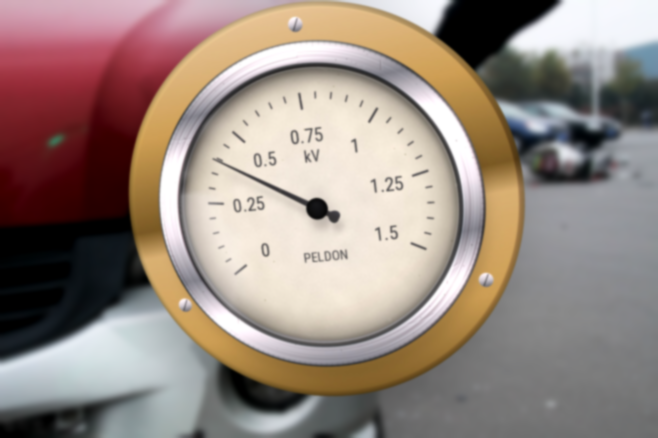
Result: 0.4 (kV)
